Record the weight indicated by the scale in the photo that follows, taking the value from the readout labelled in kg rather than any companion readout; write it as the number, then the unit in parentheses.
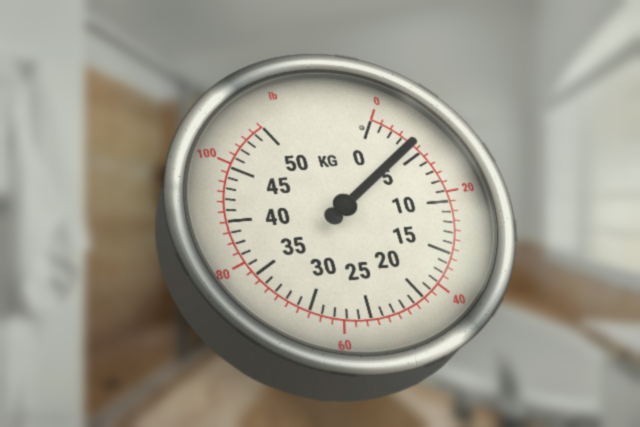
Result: 4 (kg)
